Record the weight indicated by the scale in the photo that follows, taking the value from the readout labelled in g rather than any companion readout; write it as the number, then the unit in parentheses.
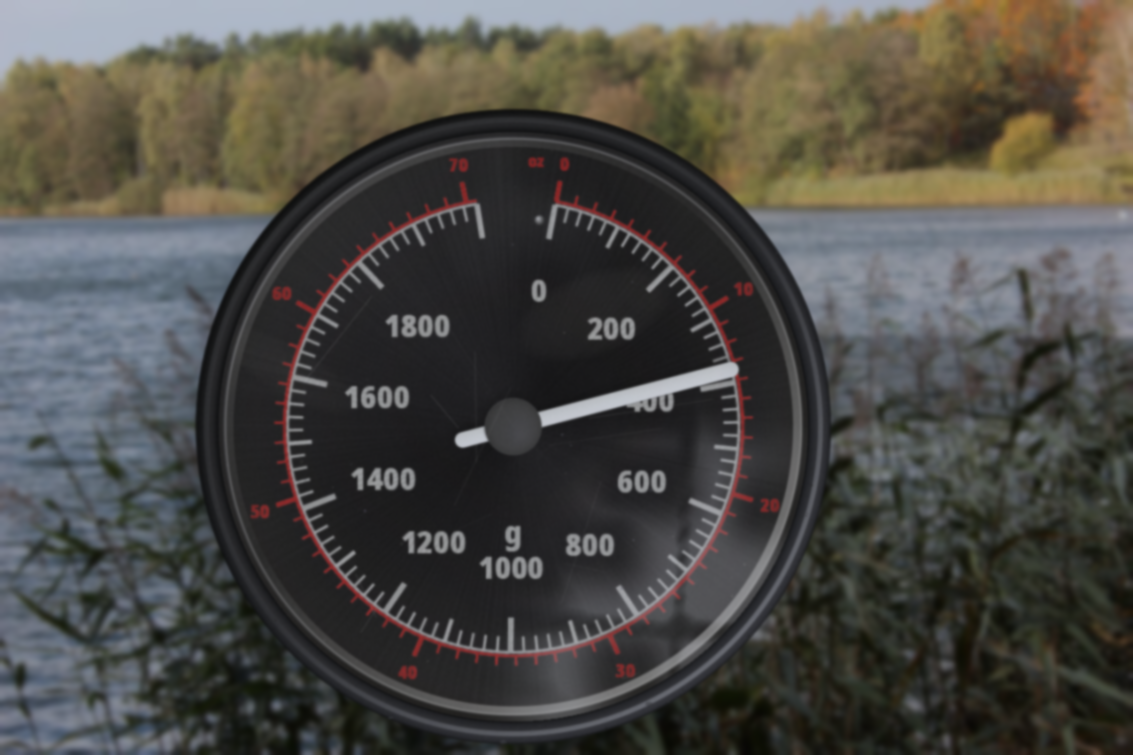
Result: 380 (g)
